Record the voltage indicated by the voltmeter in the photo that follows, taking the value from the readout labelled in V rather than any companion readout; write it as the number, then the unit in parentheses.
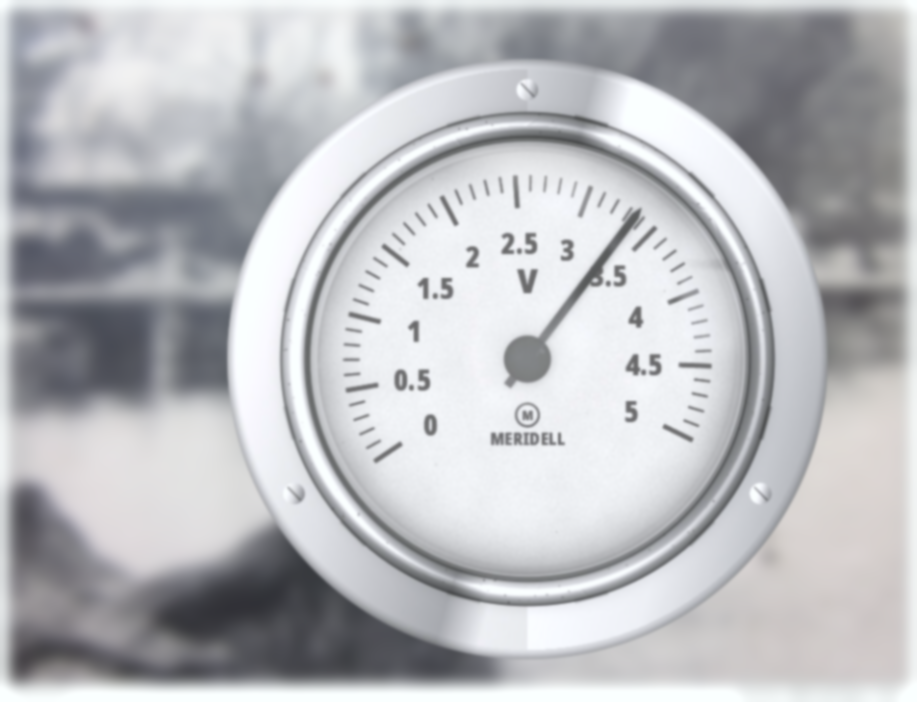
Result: 3.35 (V)
